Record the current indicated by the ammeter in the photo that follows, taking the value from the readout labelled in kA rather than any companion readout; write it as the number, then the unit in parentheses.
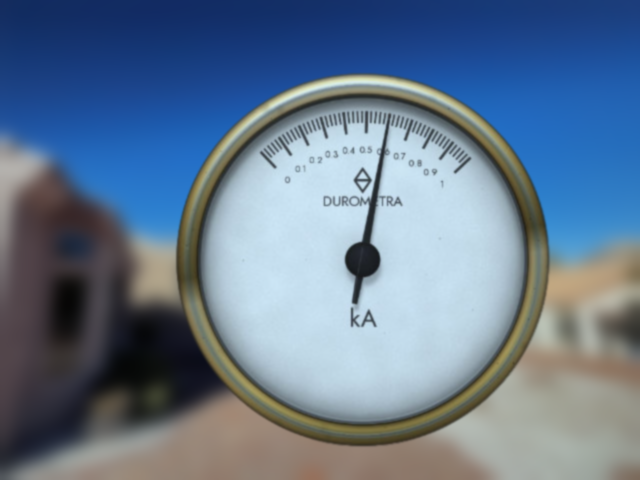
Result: 0.6 (kA)
